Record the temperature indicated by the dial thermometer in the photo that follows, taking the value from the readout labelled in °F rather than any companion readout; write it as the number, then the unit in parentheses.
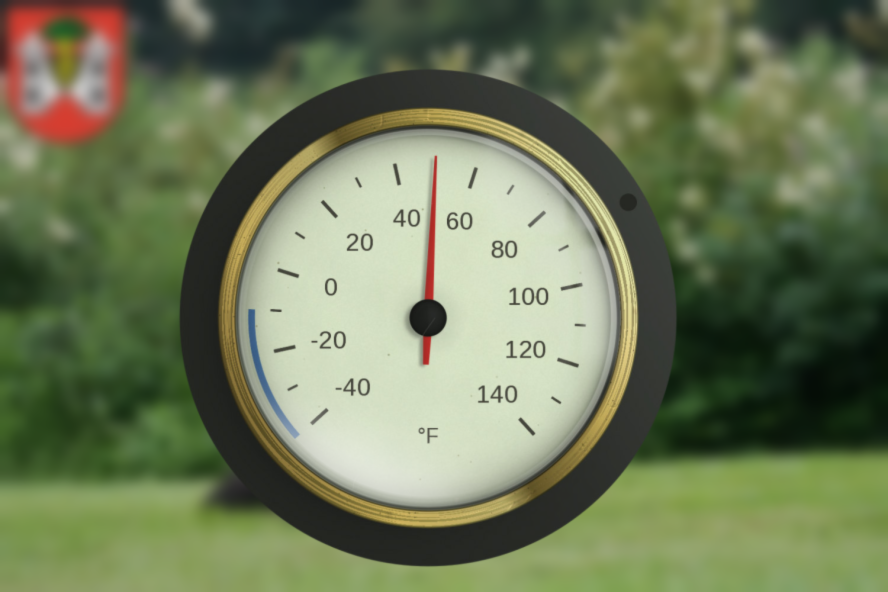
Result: 50 (°F)
